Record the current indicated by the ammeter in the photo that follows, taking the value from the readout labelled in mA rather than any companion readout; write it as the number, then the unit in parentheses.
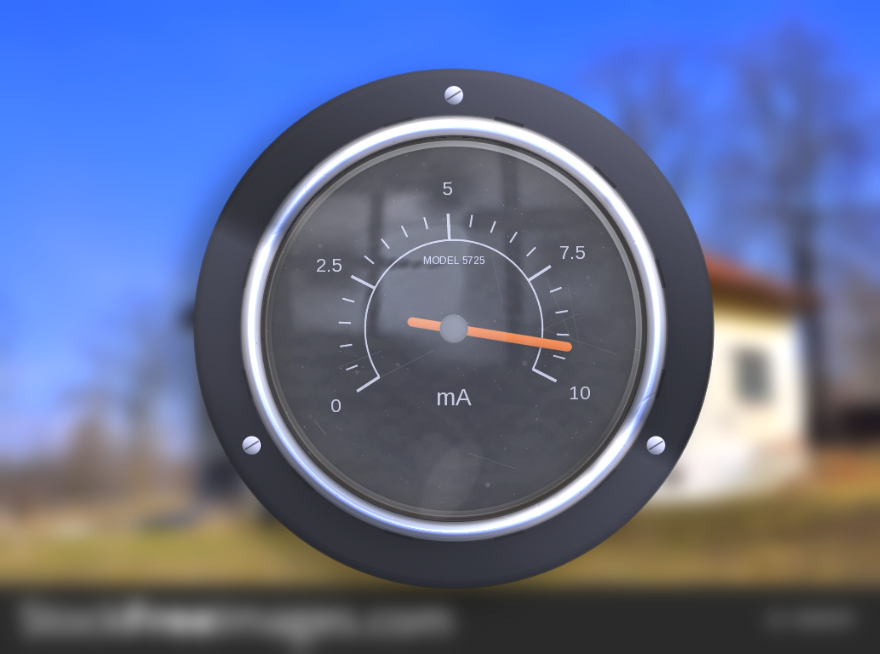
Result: 9.25 (mA)
